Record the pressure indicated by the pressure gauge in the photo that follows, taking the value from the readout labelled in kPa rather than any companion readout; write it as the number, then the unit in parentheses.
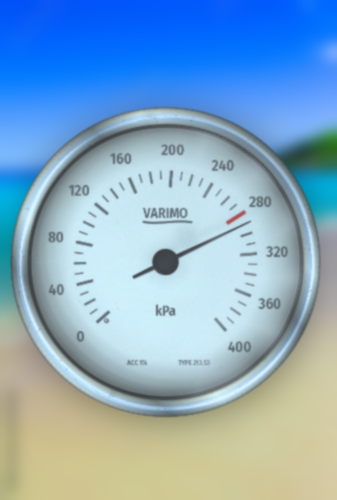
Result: 290 (kPa)
